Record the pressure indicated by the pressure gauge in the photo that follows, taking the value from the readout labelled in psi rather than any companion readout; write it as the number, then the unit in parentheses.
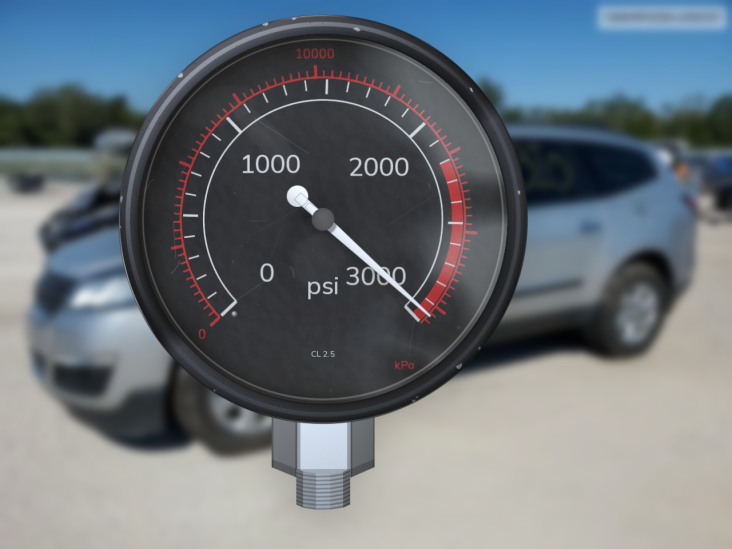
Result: 2950 (psi)
